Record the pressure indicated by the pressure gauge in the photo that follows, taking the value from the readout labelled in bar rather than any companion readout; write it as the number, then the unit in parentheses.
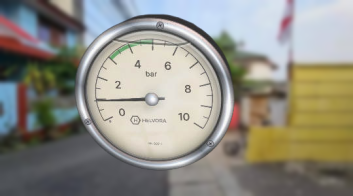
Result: 1 (bar)
